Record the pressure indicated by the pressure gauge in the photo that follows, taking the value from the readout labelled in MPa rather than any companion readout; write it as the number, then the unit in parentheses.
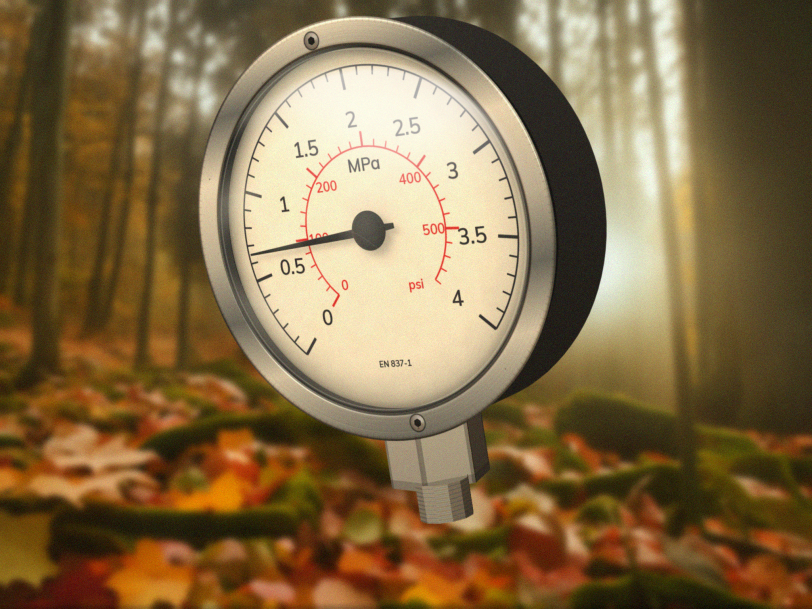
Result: 0.65 (MPa)
